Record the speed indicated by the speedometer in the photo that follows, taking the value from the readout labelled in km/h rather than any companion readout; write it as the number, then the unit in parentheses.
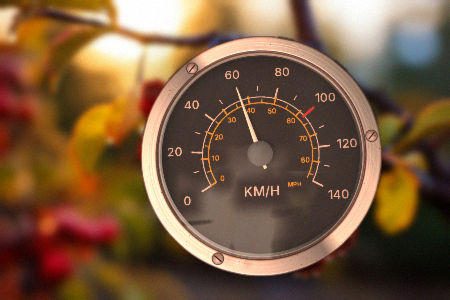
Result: 60 (km/h)
